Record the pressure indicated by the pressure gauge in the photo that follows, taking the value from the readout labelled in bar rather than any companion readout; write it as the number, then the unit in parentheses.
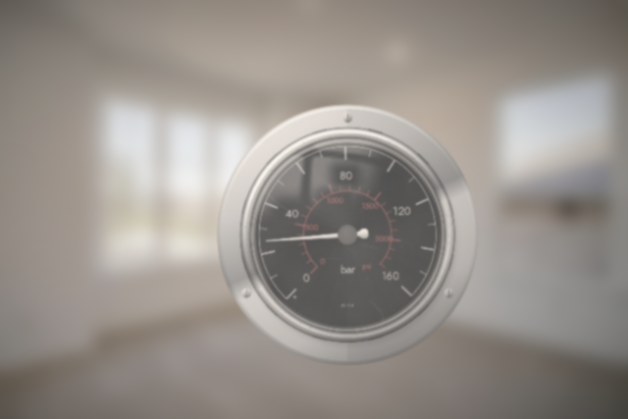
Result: 25 (bar)
